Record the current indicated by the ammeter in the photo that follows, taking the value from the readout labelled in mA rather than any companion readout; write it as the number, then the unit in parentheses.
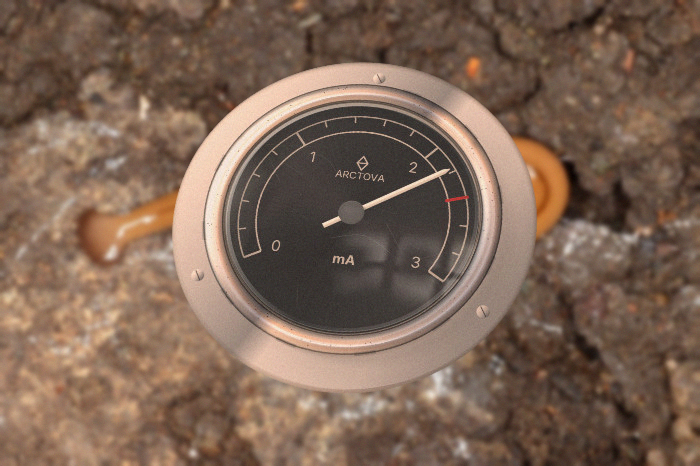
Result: 2.2 (mA)
